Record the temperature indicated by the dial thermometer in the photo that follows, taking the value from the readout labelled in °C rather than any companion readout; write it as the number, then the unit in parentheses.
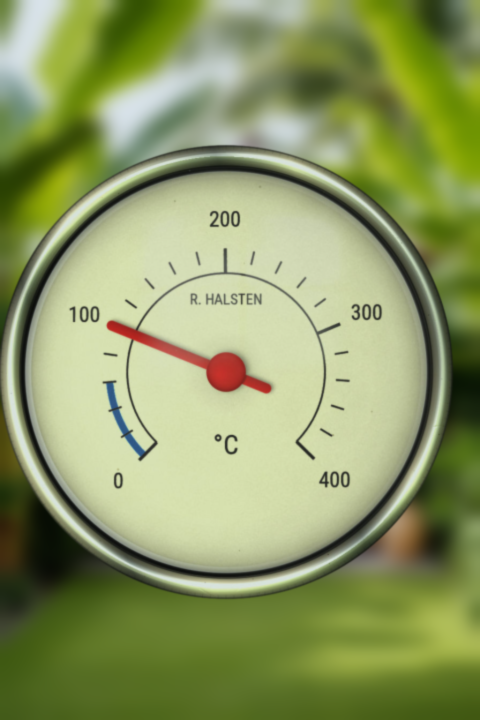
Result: 100 (°C)
